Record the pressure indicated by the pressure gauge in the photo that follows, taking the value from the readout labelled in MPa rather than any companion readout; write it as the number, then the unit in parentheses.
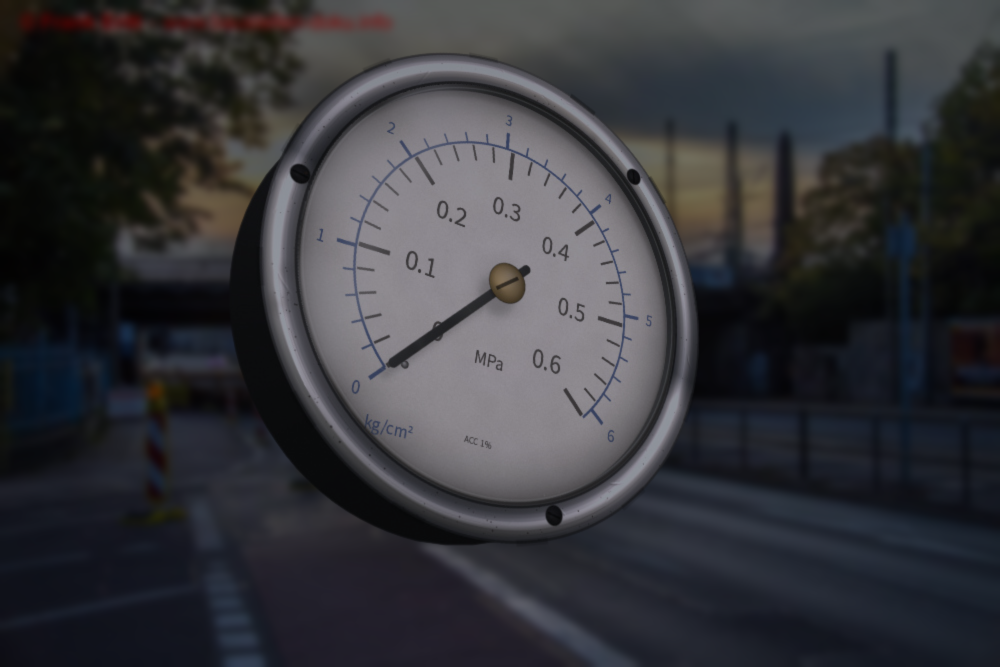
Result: 0 (MPa)
